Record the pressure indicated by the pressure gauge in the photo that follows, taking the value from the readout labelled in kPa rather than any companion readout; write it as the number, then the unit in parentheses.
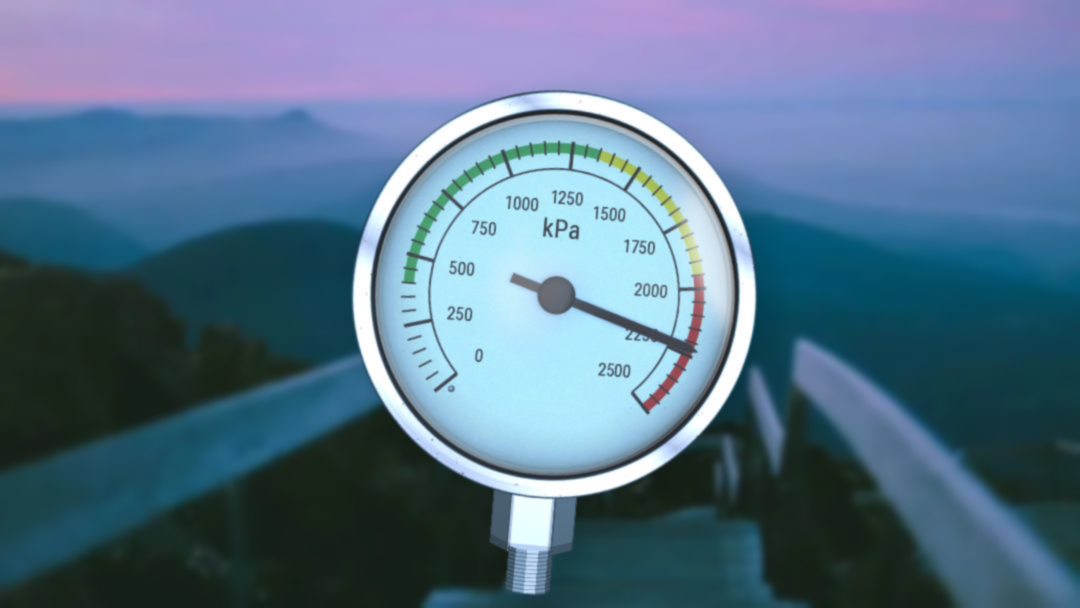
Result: 2225 (kPa)
